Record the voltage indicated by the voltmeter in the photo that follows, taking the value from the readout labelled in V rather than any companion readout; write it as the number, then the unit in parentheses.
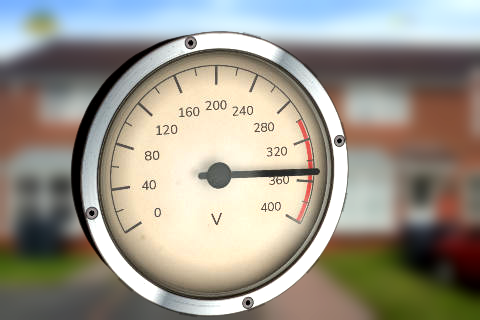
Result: 350 (V)
